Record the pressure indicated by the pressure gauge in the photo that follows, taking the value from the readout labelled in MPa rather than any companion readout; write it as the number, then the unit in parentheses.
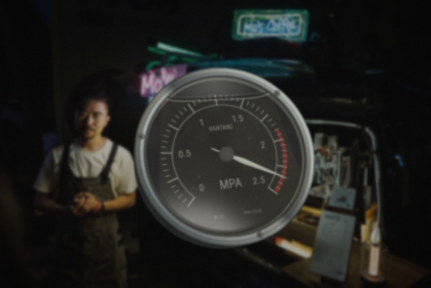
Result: 2.35 (MPa)
